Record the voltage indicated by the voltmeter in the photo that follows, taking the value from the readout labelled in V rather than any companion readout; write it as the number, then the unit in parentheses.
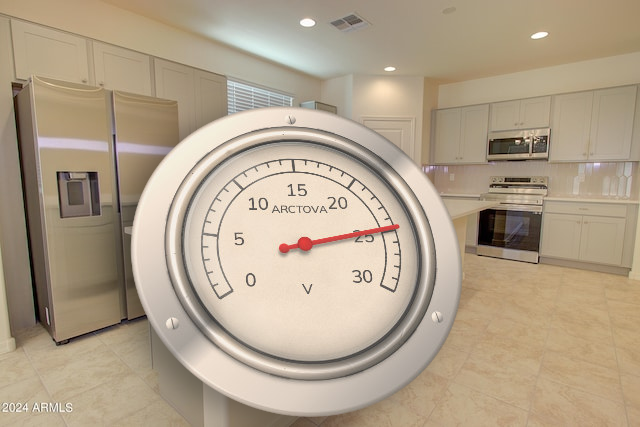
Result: 25 (V)
